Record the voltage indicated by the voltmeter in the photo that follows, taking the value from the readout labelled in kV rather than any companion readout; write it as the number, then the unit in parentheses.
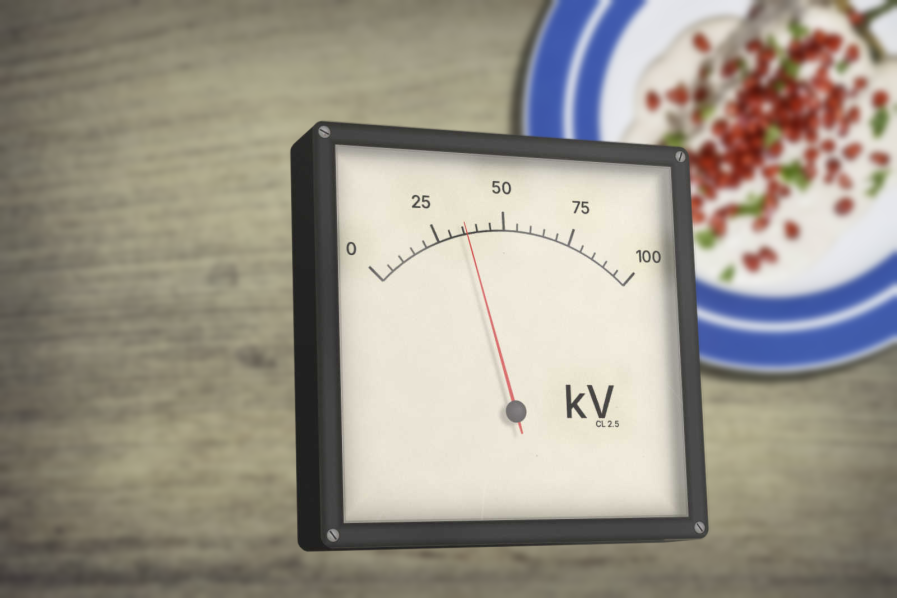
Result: 35 (kV)
